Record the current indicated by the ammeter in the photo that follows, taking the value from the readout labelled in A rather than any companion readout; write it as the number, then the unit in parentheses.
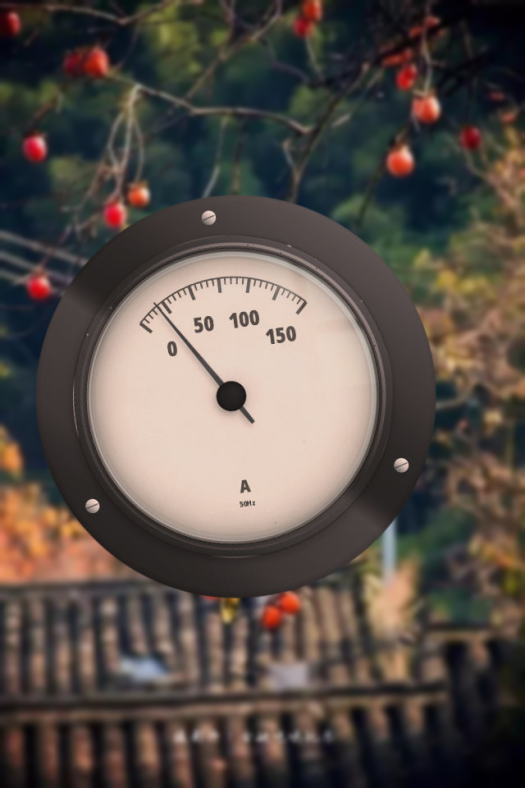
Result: 20 (A)
